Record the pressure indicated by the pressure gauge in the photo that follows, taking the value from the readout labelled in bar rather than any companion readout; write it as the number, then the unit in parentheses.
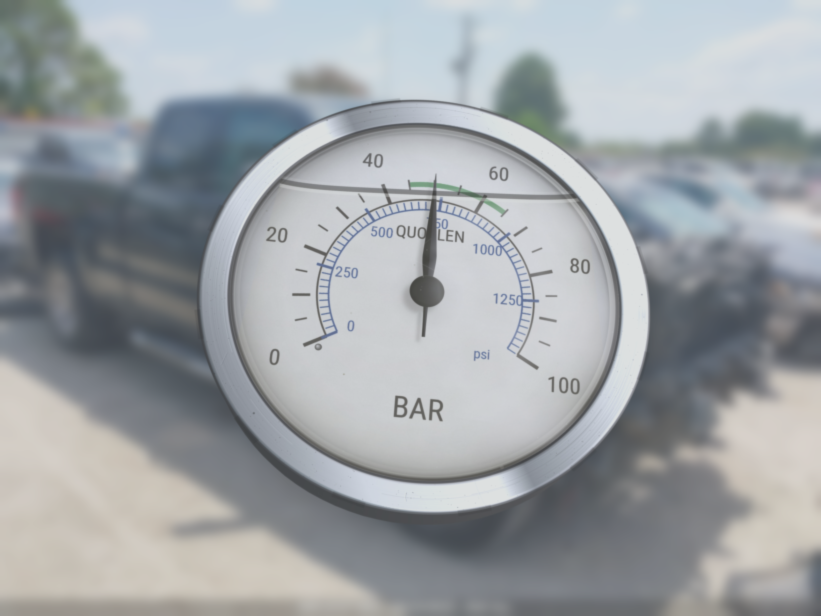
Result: 50 (bar)
